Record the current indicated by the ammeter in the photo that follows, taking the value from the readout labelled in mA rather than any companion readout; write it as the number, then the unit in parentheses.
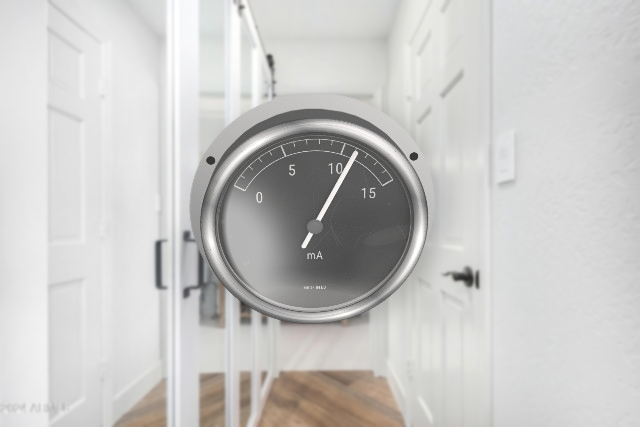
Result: 11 (mA)
